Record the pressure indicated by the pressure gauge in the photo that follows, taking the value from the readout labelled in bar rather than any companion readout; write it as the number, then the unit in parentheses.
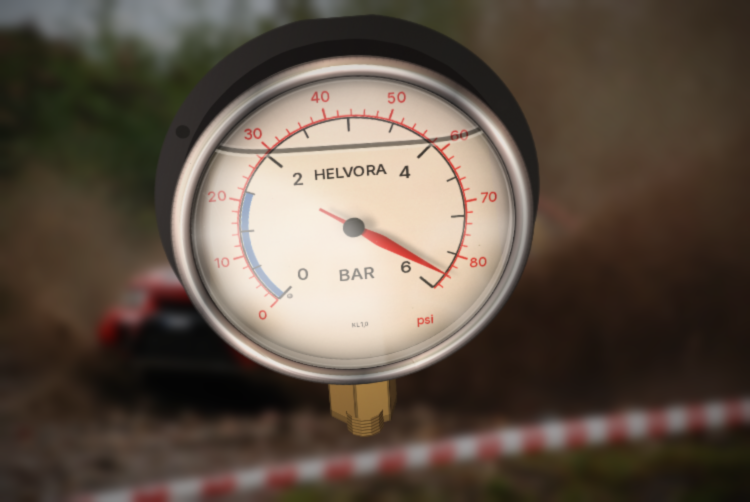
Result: 5.75 (bar)
